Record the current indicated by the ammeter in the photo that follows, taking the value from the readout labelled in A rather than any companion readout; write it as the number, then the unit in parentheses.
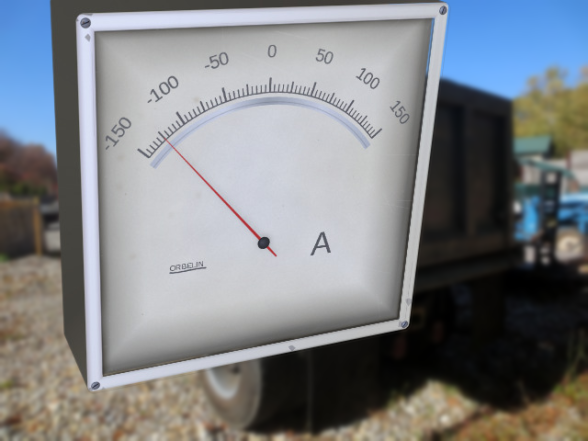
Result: -125 (A)
